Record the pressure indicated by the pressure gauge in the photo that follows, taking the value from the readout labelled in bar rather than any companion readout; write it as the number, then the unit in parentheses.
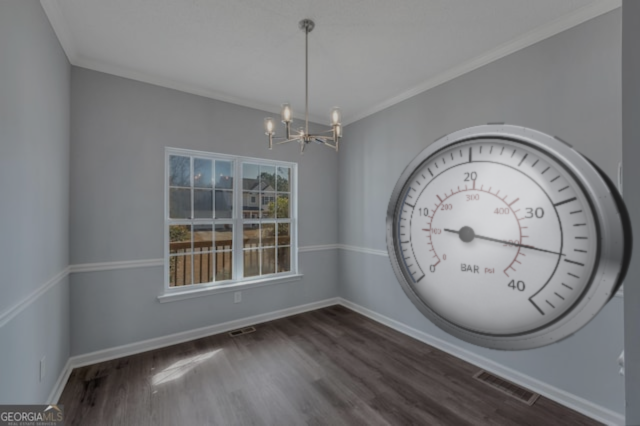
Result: 34.5 (bar)
